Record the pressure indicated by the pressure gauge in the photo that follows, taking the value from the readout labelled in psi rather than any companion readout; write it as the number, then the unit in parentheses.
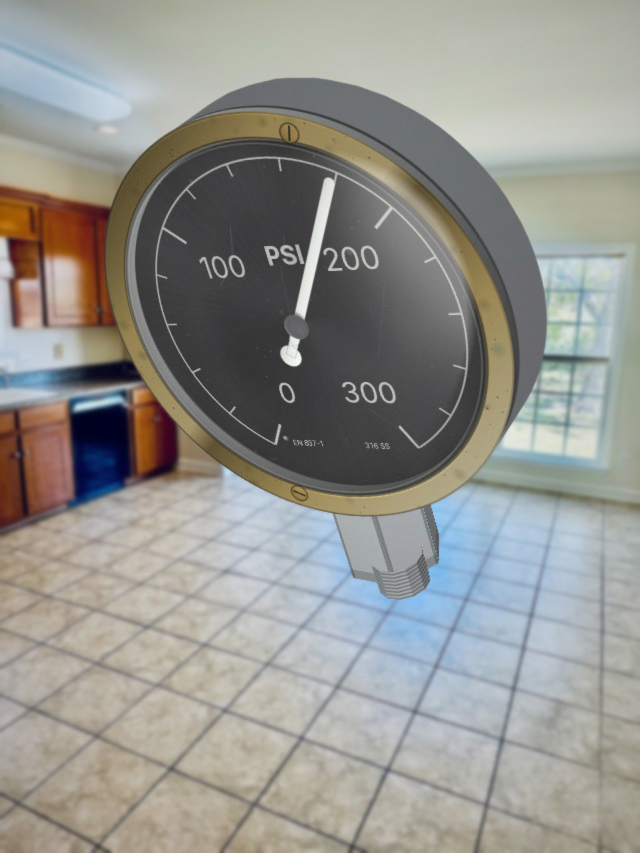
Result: 180 (psi)
